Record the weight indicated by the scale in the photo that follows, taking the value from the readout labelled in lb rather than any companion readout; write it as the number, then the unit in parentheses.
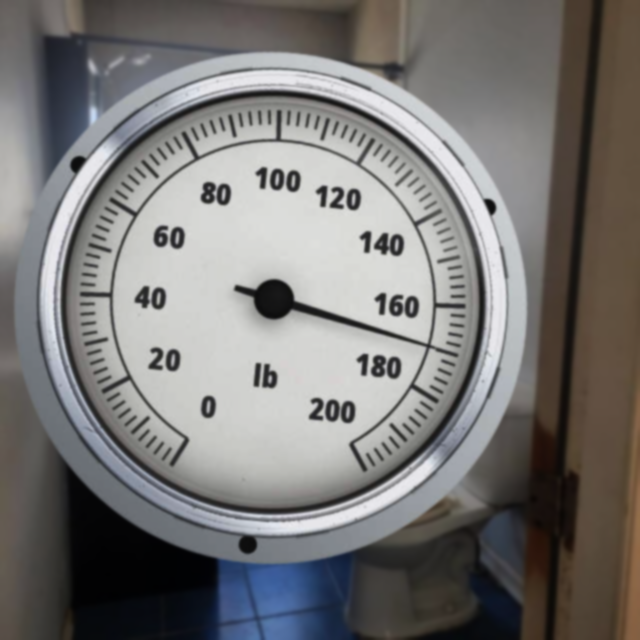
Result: 170 (lb)
